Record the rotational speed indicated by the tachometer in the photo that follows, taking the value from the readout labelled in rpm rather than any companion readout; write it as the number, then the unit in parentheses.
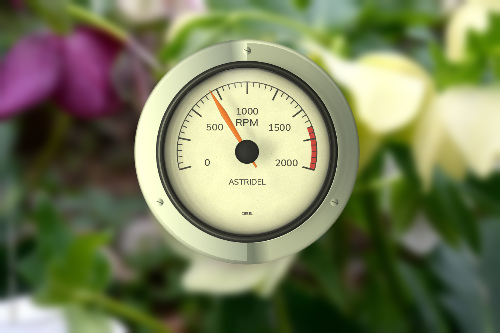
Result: 700 (rpm)
